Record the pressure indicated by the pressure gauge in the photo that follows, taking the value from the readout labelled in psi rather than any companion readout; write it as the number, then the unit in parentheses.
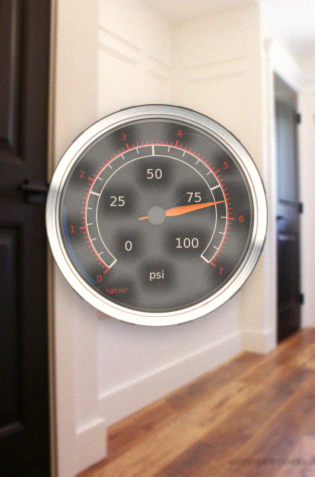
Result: 80 (psi)
